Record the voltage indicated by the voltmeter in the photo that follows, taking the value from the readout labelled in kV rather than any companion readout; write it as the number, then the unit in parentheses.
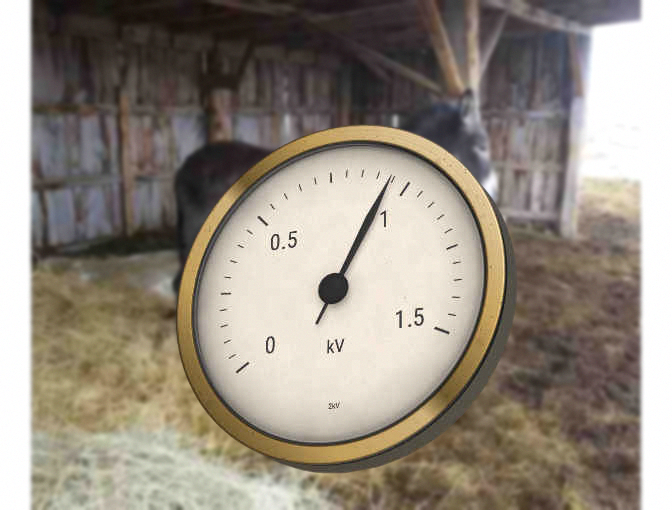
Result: 0.95 (kV)
